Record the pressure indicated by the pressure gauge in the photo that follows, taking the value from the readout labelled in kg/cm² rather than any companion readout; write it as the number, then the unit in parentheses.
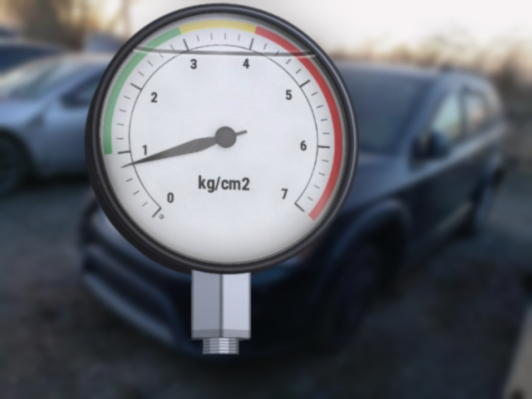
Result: 0.8 (kg/cm²)
